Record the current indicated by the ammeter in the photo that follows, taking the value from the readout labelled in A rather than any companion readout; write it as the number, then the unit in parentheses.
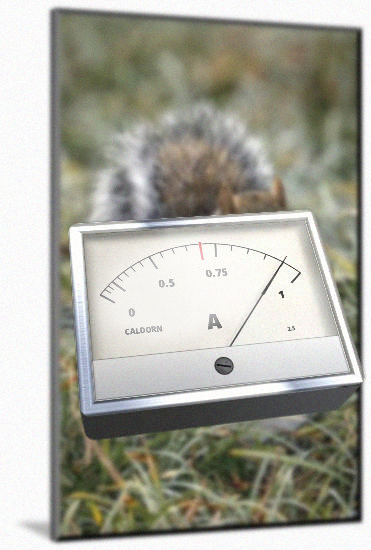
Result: 0.95 (A)
